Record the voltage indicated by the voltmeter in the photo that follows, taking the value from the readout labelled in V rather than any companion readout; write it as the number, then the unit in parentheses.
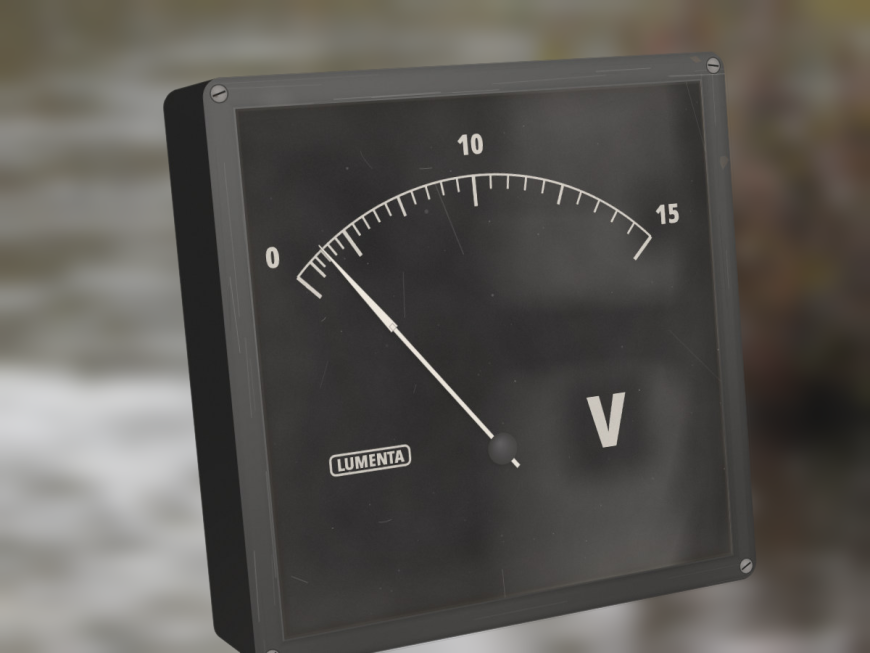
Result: 3.5 (V)
